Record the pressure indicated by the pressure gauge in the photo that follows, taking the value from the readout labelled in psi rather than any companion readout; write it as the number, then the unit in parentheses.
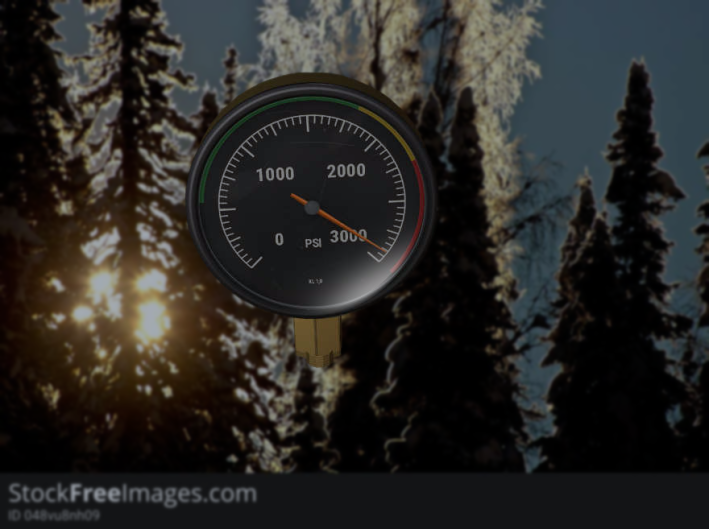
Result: 2900 (psi)
